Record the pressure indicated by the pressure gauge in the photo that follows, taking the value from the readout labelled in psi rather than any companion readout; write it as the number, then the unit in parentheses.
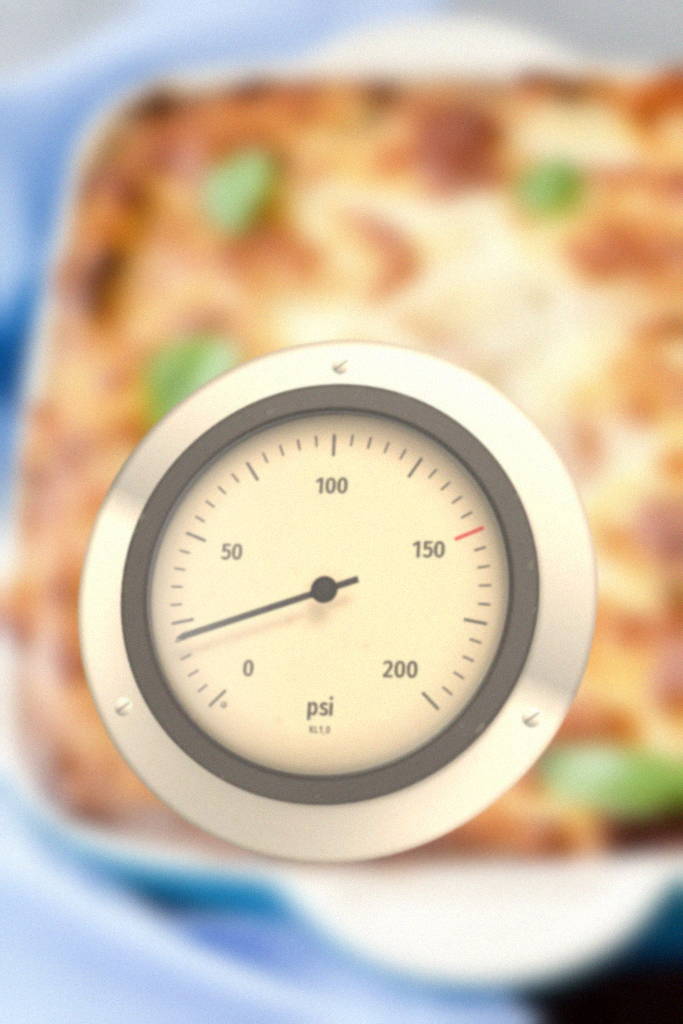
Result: 20 (psi)
